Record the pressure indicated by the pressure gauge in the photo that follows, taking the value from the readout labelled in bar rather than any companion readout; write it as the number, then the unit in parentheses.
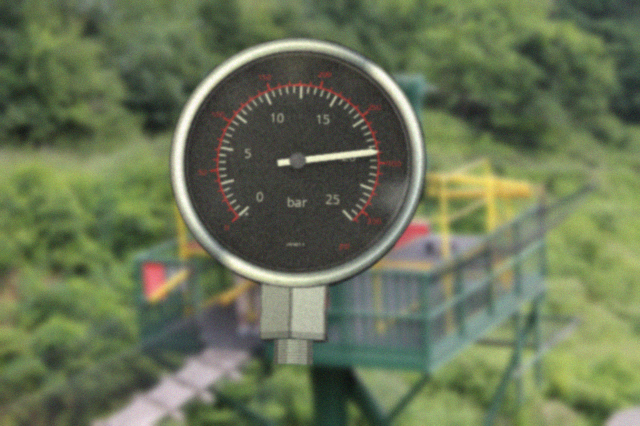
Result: 20 (bar)
